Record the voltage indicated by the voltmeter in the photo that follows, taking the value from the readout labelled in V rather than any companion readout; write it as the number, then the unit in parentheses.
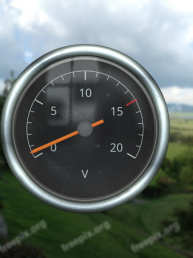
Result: 0.5 (V)
